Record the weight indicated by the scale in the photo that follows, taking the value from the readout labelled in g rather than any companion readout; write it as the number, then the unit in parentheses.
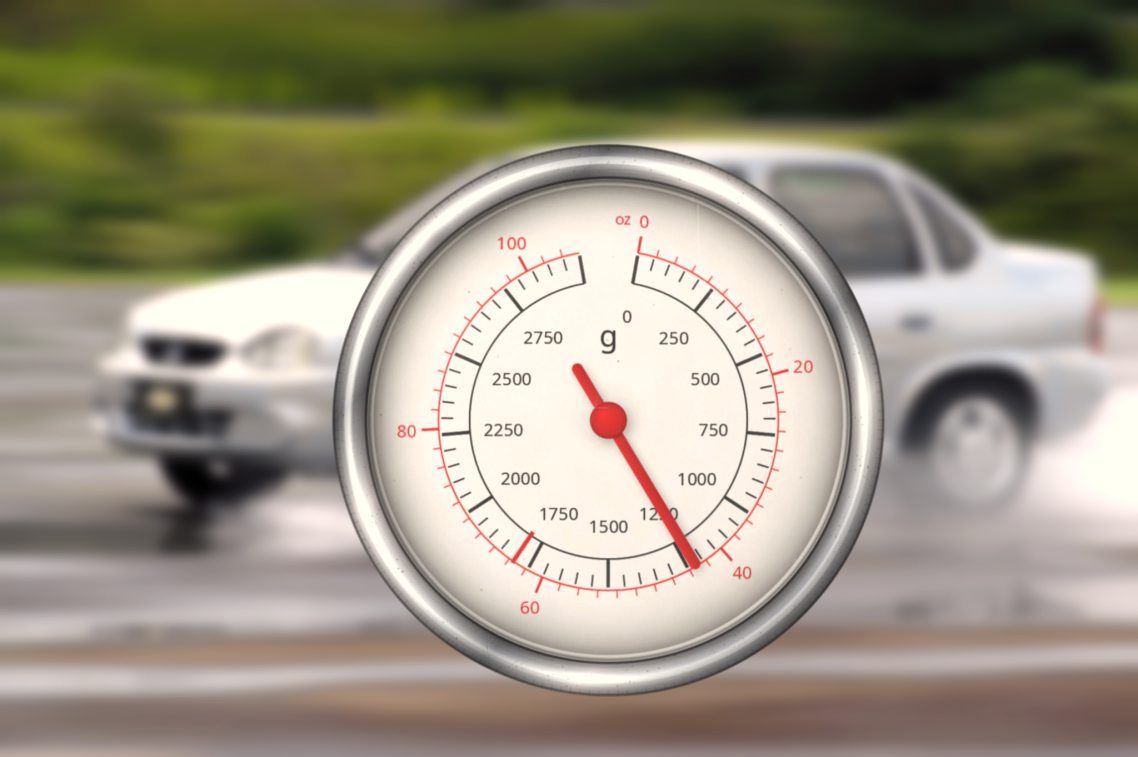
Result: 1225 (g)
